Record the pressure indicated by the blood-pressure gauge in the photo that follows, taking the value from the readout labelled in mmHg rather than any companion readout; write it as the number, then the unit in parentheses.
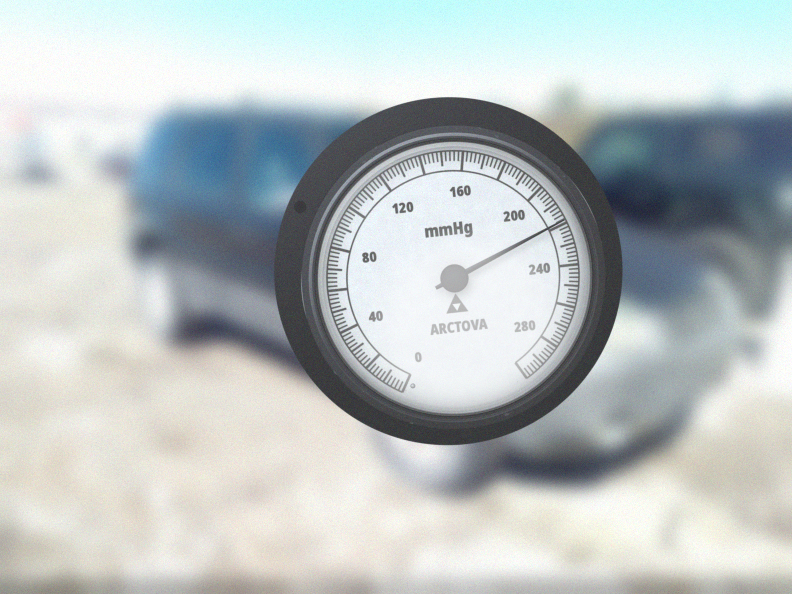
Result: 218 (mmHg)
